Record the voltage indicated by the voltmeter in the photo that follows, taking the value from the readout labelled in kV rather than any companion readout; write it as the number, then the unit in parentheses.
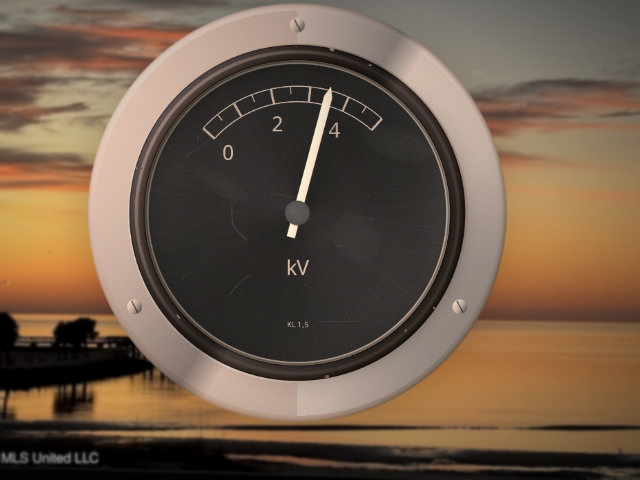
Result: 3.5 (kV)
